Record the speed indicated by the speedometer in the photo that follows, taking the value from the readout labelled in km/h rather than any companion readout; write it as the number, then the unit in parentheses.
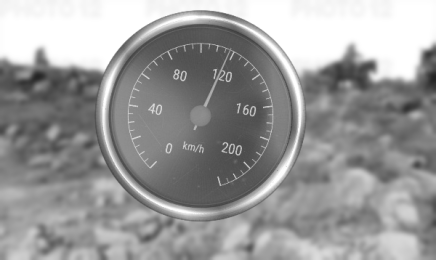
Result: 117.5 (km/h)
